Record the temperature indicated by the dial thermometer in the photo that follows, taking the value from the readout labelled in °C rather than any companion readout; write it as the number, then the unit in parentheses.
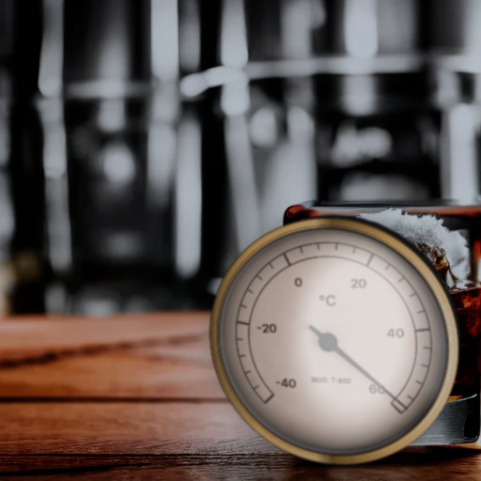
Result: 58 (°C)
